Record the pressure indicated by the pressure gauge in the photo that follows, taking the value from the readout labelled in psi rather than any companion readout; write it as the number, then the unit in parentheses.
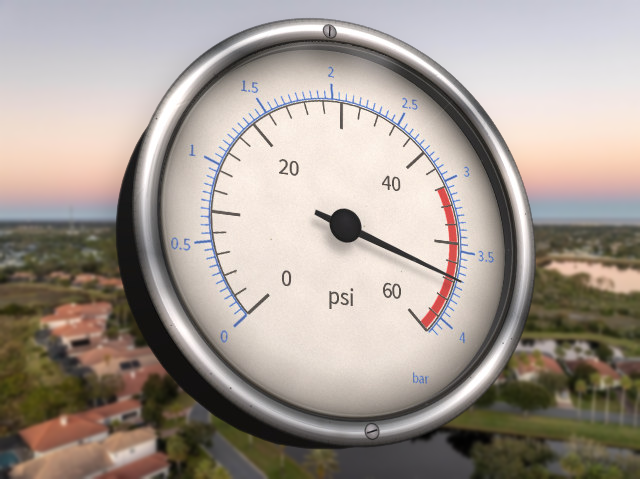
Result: 54 (psi)
